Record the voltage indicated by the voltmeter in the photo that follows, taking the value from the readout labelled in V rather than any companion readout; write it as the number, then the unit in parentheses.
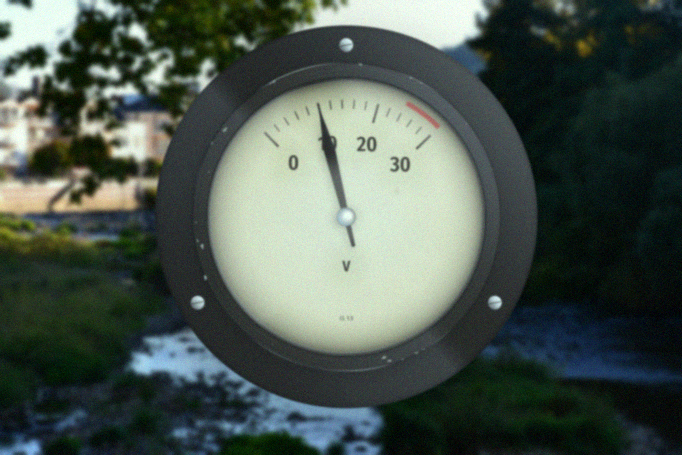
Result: 10 (V)
